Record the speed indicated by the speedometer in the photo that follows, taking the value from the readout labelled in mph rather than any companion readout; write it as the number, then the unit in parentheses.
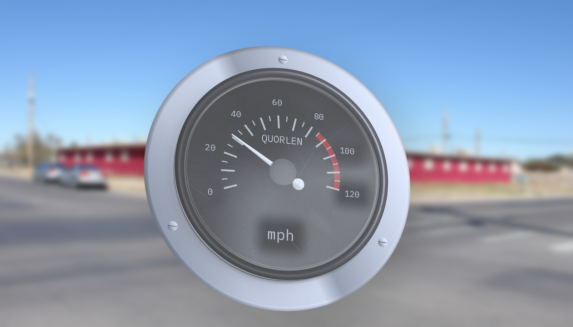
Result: 30 (mph)
